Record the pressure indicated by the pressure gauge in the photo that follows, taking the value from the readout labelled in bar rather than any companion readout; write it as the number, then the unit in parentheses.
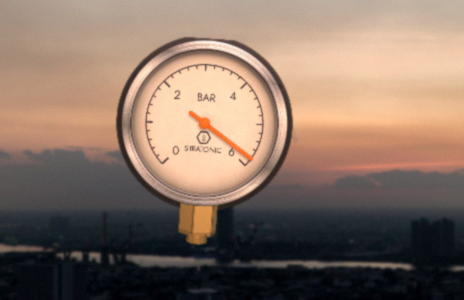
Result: 5.8 (bar)
